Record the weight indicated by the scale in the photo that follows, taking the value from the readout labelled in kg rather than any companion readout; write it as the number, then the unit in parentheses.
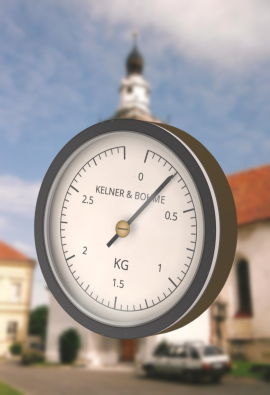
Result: 0.25 (kg)
